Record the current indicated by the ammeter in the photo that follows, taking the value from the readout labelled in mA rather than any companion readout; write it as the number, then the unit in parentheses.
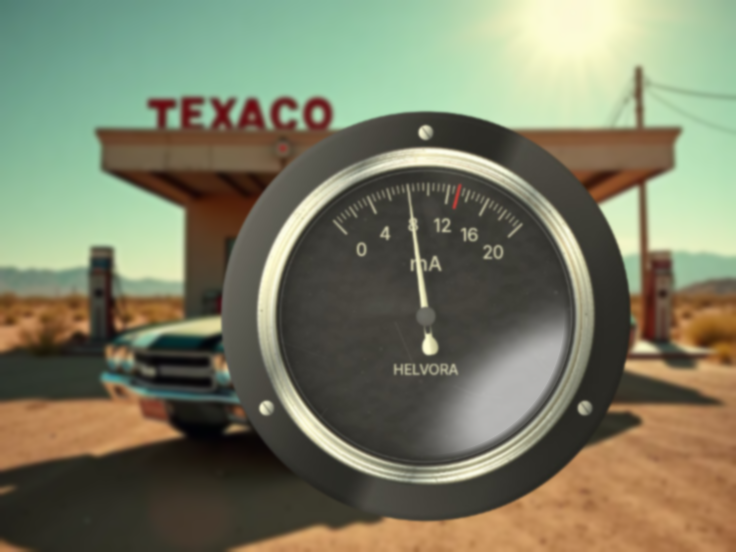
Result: 8 (mA)
